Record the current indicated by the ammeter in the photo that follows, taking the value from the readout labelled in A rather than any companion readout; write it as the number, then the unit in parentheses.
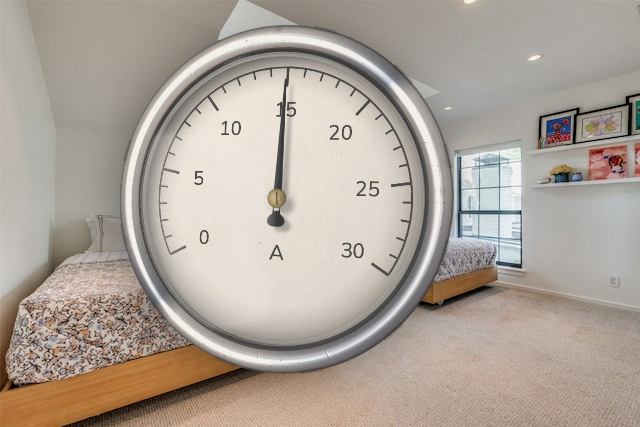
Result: 15 (A)
